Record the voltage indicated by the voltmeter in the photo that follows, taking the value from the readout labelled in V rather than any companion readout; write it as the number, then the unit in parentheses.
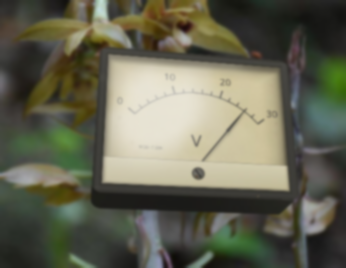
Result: 26 (V)
